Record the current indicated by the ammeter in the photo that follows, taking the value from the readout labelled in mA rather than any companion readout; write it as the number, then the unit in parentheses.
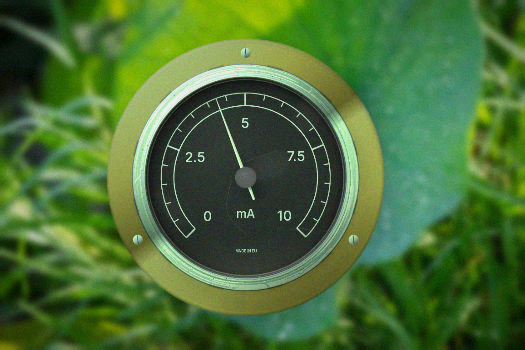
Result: 4.25 (mA)
